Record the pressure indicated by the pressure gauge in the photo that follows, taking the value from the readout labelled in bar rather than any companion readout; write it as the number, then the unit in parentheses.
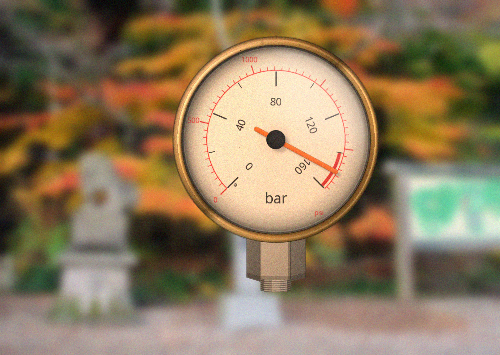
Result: 150 (bar)
